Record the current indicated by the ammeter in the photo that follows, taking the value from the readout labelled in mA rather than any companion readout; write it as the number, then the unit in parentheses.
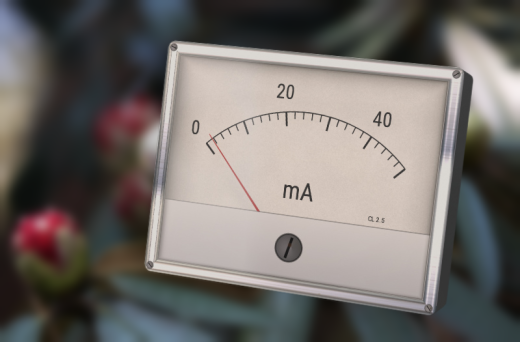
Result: 2 (mA)
